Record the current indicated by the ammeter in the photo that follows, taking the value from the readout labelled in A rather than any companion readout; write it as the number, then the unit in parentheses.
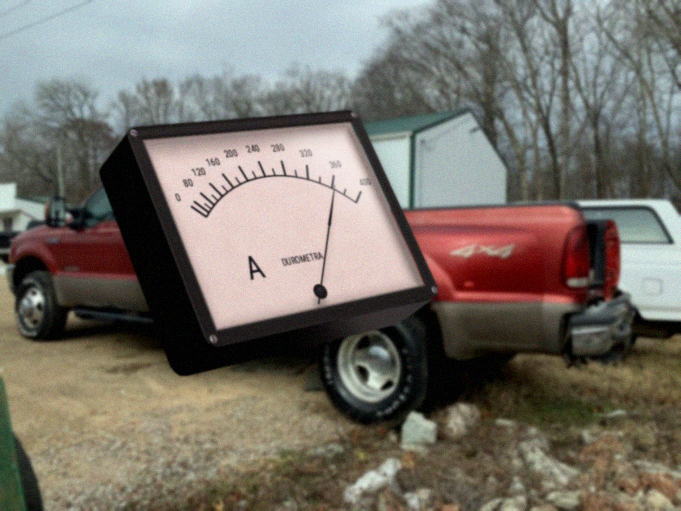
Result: 360 (A)
